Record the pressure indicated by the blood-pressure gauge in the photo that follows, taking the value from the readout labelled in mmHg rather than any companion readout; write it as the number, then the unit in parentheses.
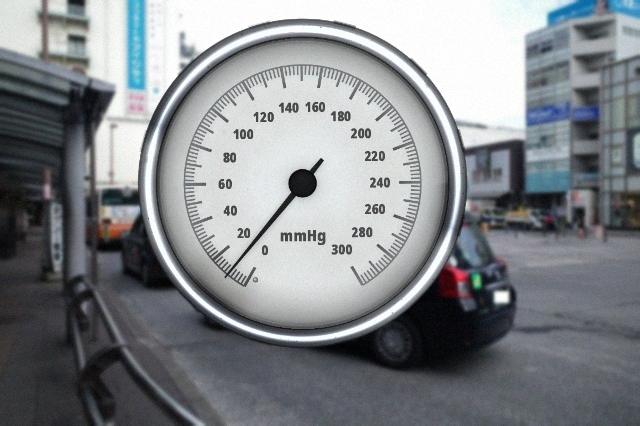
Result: 10 (mmHg)
